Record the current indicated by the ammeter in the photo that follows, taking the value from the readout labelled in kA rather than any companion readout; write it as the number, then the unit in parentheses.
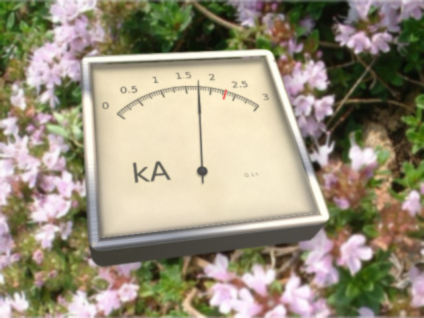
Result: 1.75 (kA)
